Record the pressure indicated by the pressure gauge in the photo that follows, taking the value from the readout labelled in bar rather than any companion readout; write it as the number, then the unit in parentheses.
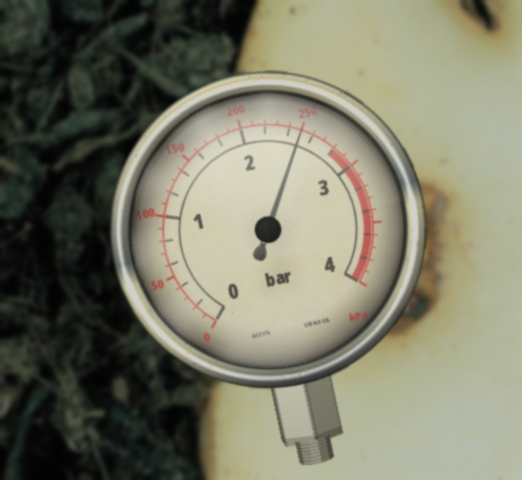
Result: 2.5 (bar)
